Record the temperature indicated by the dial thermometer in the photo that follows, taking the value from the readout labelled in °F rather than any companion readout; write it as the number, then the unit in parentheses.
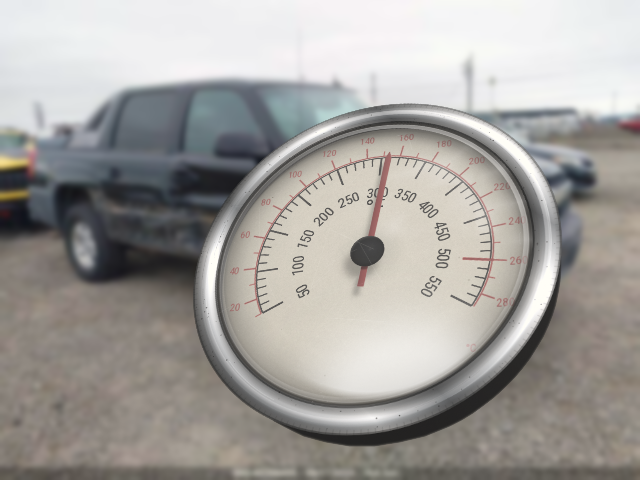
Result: 310 (°F)
